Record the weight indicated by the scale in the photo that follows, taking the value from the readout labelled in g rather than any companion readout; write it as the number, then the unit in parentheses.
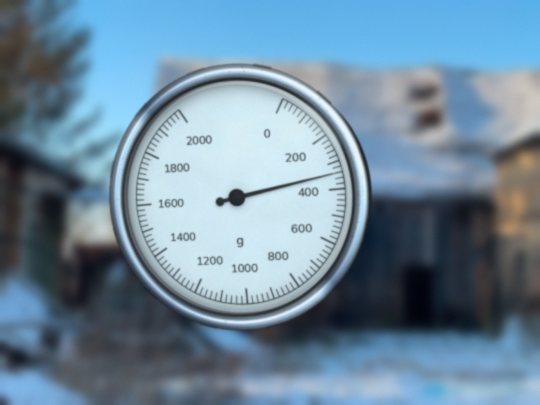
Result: 340 (g)
